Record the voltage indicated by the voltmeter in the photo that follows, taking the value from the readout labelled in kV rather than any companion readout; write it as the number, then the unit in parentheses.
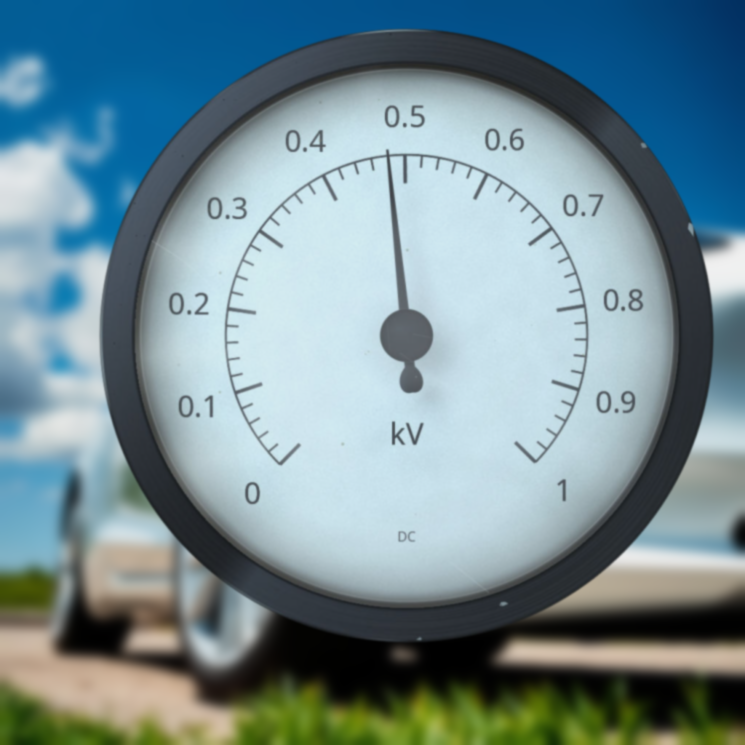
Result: 0.48 (kV)
